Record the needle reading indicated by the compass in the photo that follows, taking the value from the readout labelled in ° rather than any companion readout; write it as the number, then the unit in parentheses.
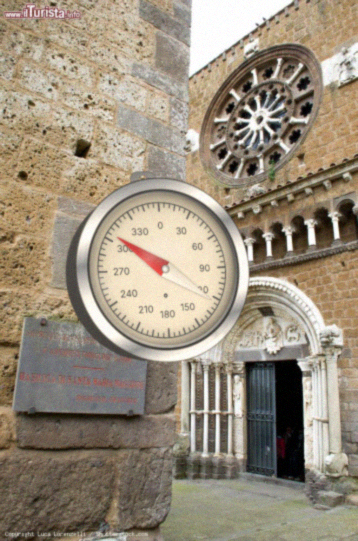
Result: 305 (°)
